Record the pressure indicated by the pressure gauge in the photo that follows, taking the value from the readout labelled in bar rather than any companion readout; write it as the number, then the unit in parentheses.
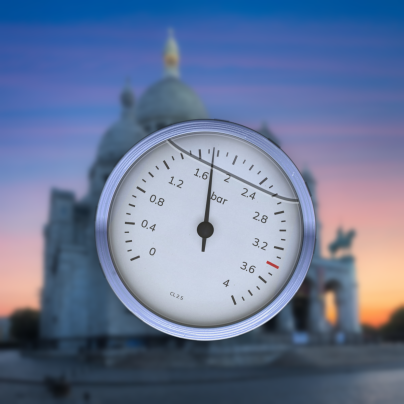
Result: 1.75 (bar)
